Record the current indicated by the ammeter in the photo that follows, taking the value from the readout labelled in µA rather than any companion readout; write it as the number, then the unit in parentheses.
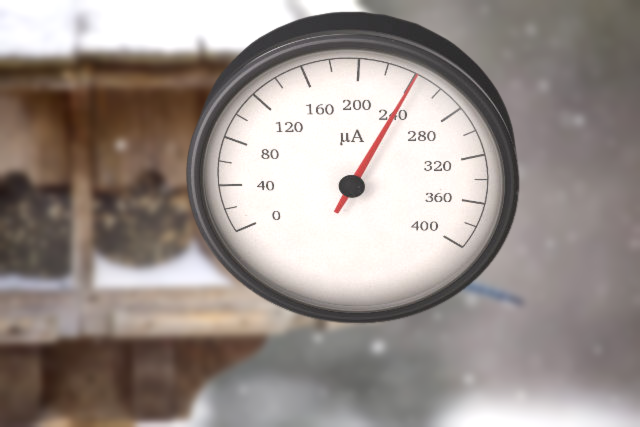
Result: 240 (µA)
